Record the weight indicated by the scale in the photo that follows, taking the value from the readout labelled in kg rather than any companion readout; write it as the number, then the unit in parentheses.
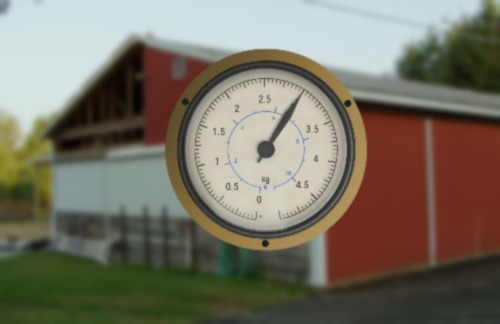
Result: 3 (kg)
